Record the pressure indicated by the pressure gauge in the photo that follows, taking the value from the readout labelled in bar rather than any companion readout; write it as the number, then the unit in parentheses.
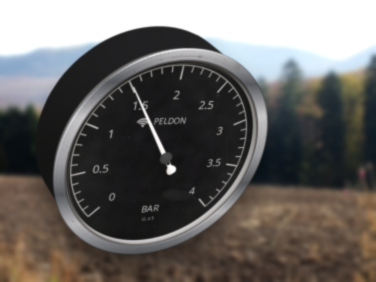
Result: 1.5 (bar)
